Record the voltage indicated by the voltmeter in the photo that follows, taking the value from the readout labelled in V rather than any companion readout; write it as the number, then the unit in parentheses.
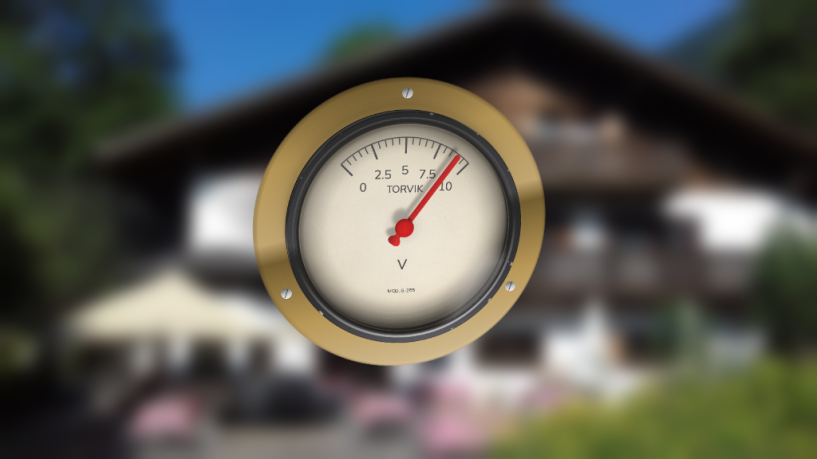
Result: 9 (V)
